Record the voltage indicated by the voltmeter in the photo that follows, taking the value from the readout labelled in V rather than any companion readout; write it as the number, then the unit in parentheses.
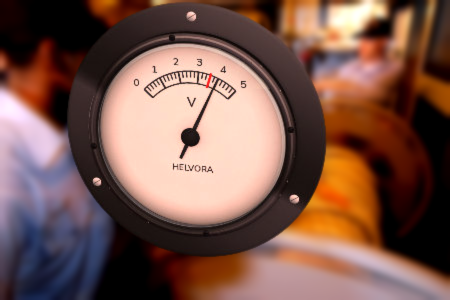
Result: 4 (V)
